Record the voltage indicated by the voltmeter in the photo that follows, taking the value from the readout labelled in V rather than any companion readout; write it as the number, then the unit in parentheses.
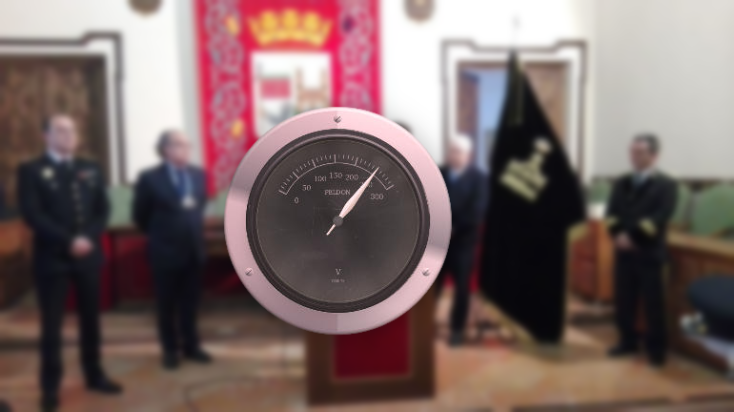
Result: 250 (V)
